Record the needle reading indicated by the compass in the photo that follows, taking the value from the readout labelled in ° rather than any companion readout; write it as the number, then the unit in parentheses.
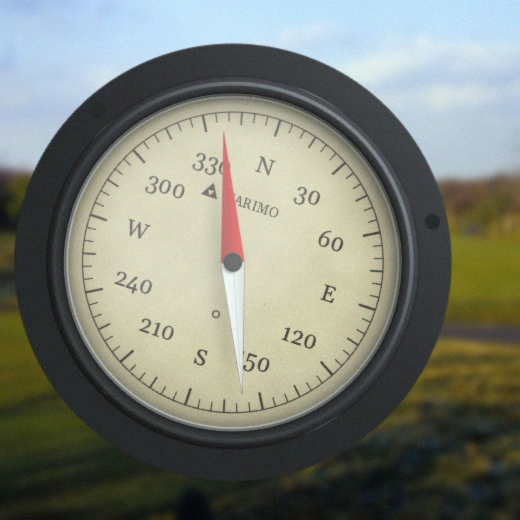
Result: 337.5 (°)
